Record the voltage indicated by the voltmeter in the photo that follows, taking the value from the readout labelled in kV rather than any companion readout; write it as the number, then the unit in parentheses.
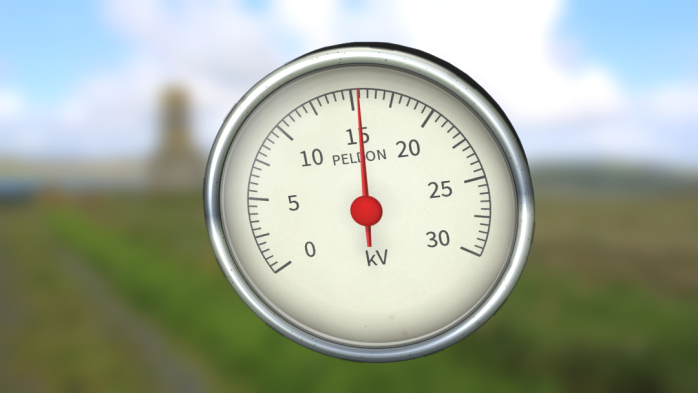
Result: 15.5 (kV)
